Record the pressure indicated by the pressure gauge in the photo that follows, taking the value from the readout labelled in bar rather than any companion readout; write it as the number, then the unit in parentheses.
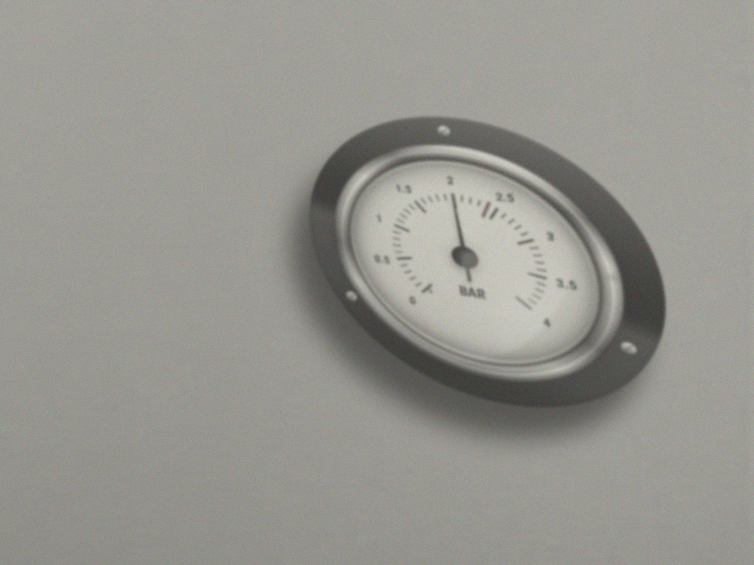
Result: 2 (bar)
